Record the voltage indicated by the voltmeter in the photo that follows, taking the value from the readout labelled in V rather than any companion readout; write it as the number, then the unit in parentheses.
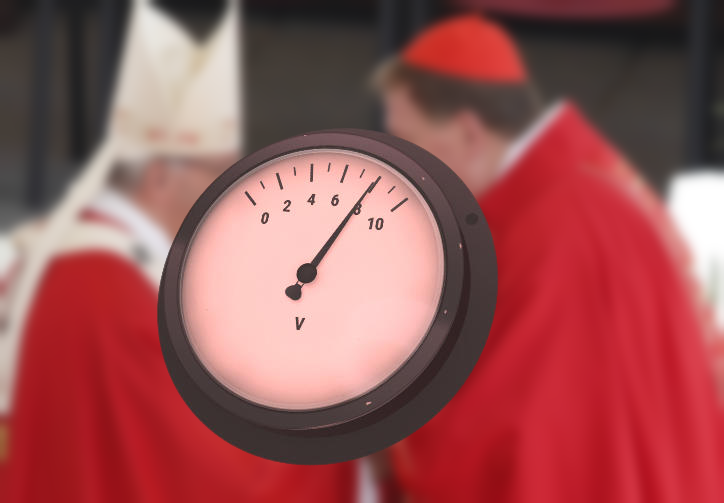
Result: 8 (V)
